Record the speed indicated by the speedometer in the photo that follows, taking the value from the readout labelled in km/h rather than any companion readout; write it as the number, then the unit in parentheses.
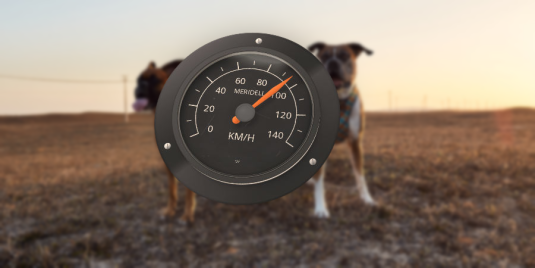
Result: 95 (km/h)
